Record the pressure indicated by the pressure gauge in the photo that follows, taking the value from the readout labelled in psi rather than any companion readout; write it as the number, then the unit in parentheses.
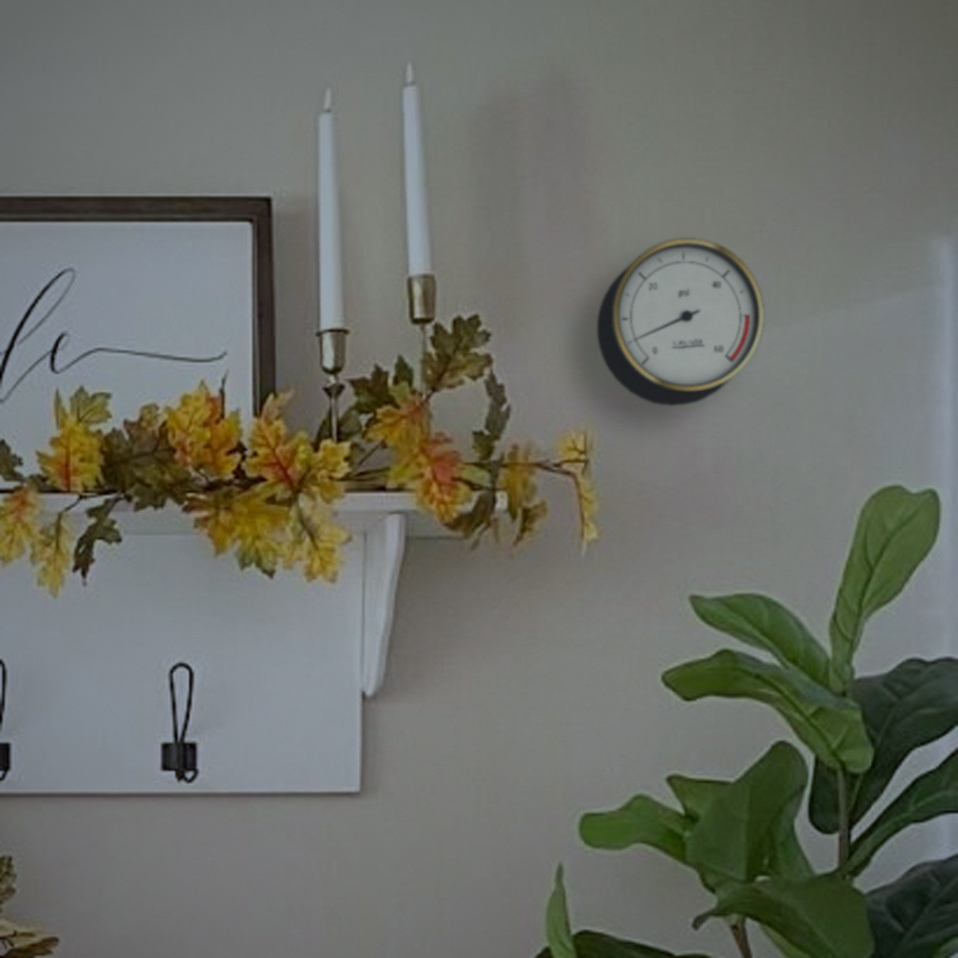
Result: 5 (psi)
